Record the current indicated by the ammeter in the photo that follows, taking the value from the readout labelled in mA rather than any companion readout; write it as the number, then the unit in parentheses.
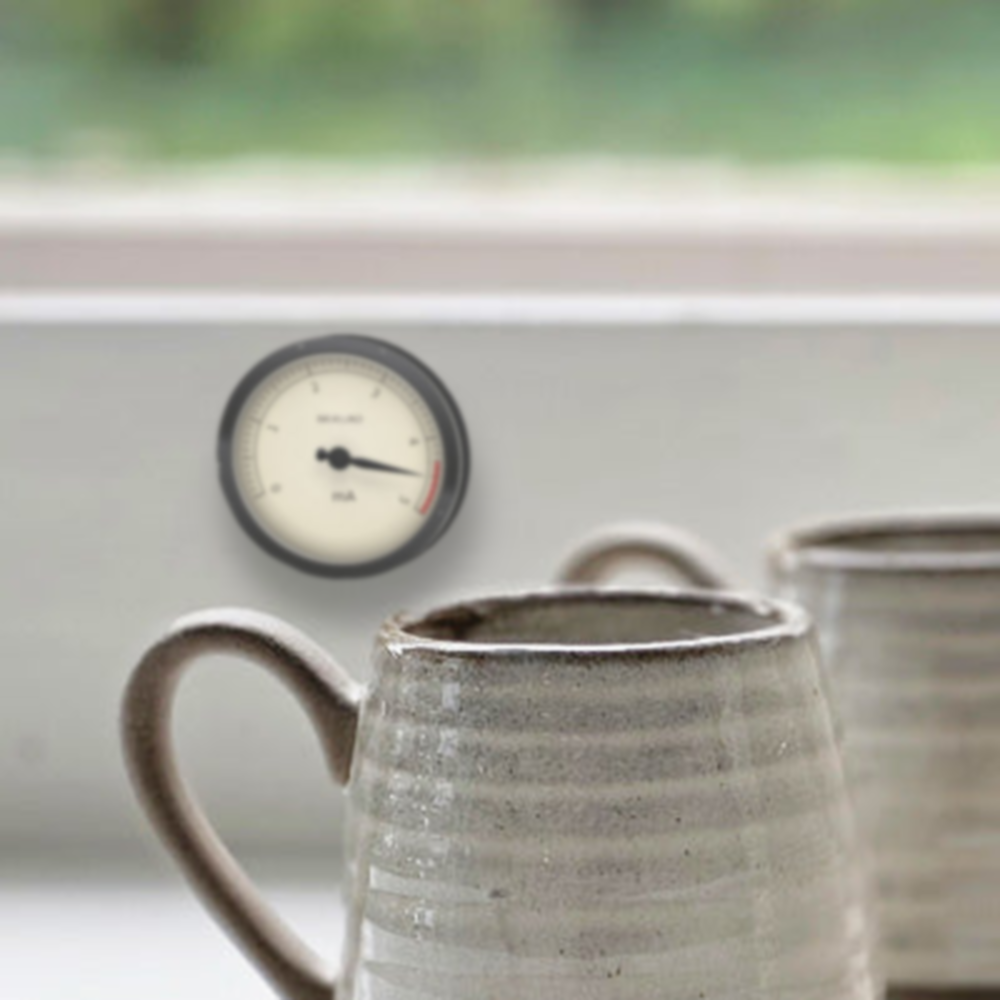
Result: 4.5 (mA)
